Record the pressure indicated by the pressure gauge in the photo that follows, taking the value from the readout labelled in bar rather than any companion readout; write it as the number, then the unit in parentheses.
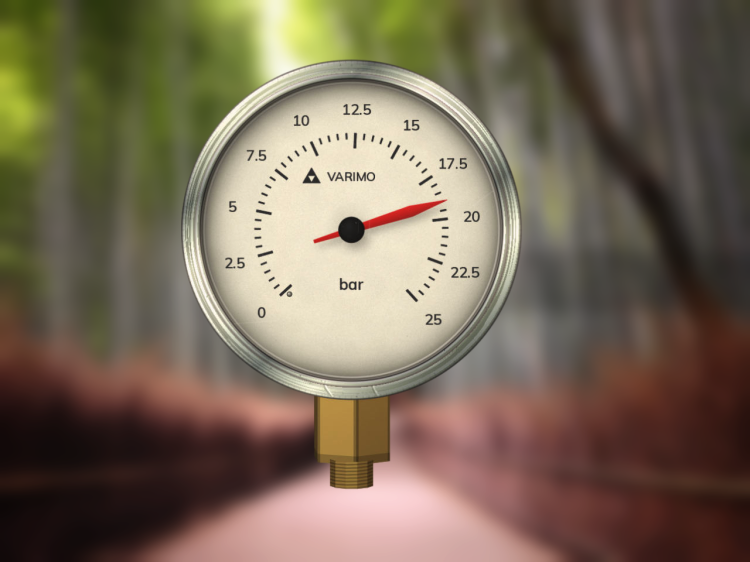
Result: 19 (bar)
